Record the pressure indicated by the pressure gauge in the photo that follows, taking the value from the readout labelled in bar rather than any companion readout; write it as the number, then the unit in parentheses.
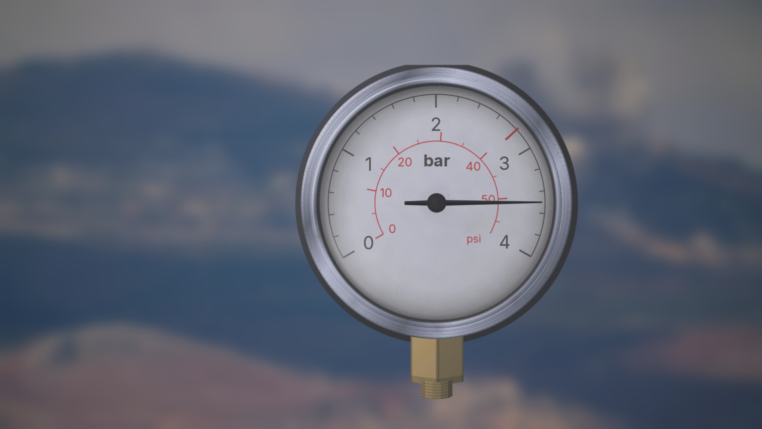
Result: 3.5 (bar)
